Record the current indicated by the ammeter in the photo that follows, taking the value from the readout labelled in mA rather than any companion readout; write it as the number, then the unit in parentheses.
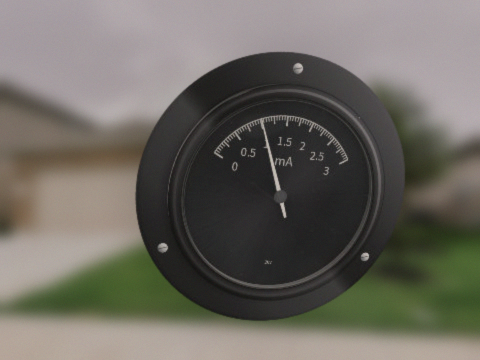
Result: 1 (mA)
